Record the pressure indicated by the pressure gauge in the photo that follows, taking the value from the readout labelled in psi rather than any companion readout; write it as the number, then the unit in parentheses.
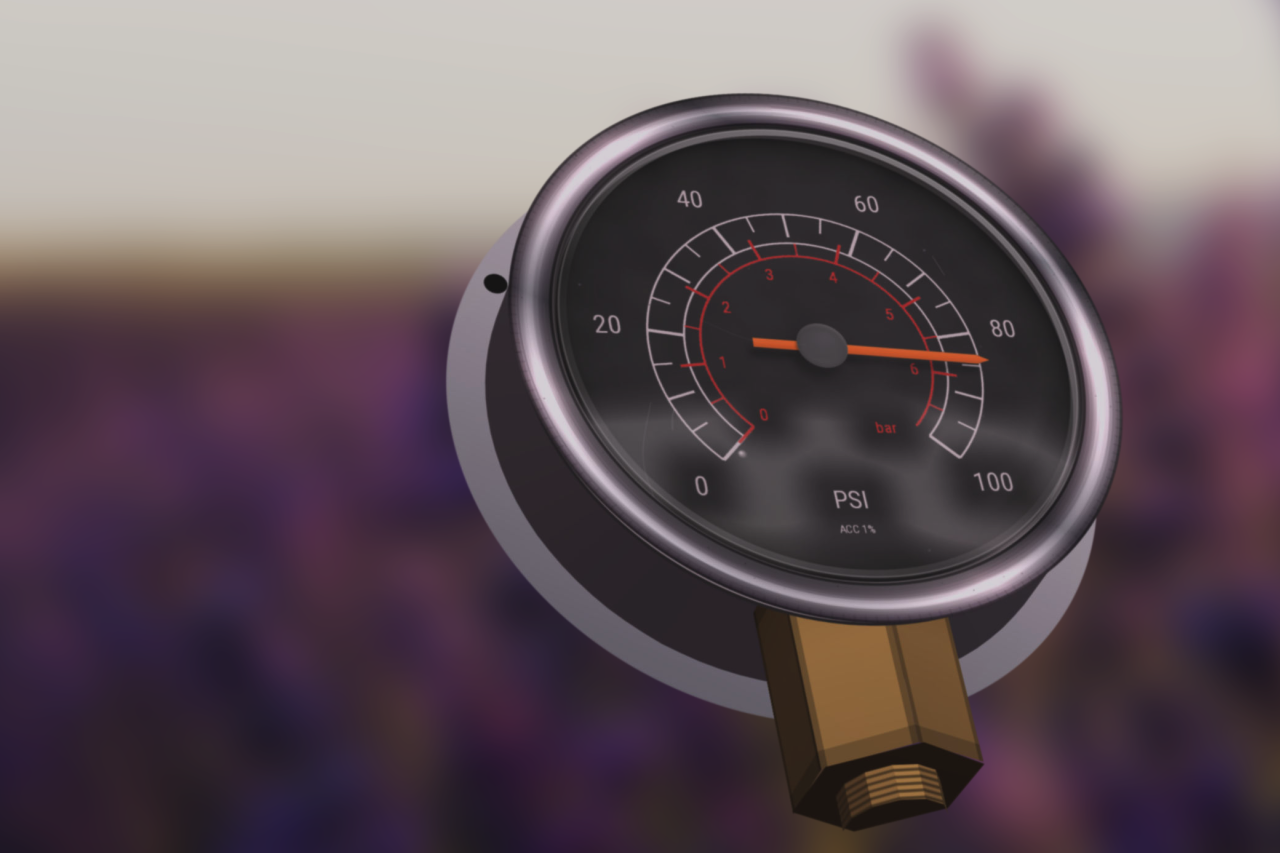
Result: 85 (psi)
